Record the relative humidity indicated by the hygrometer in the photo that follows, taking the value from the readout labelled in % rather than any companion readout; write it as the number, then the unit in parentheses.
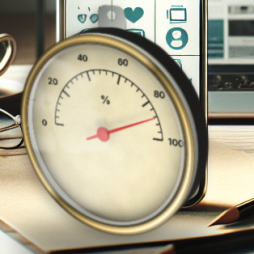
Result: 88 (%)
